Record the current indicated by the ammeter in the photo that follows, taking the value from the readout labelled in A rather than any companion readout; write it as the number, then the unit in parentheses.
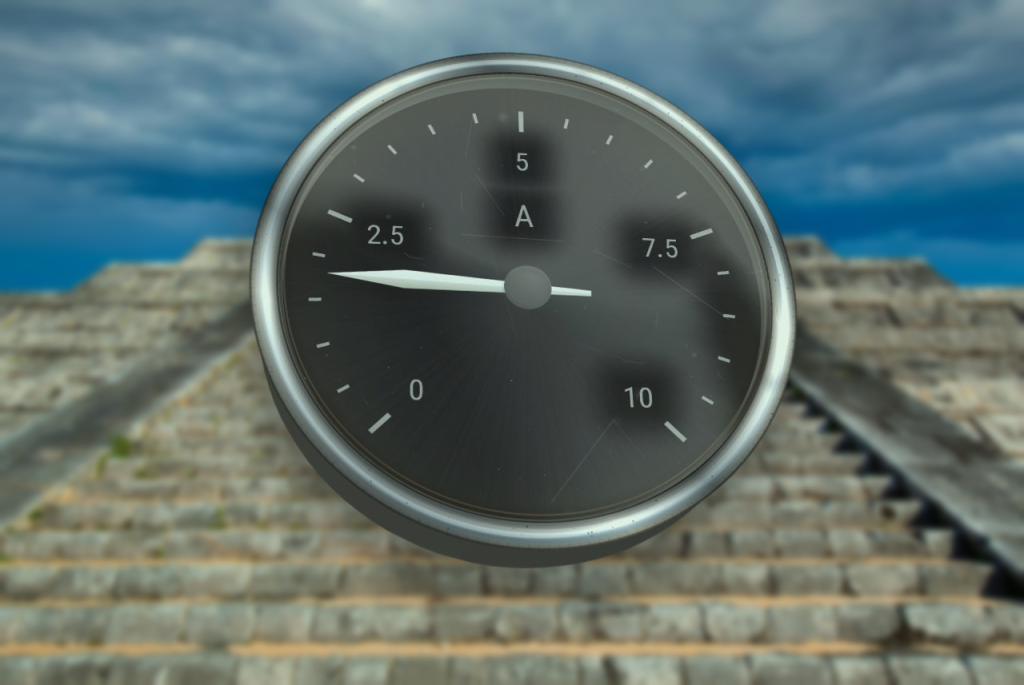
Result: 1.75 (A)
